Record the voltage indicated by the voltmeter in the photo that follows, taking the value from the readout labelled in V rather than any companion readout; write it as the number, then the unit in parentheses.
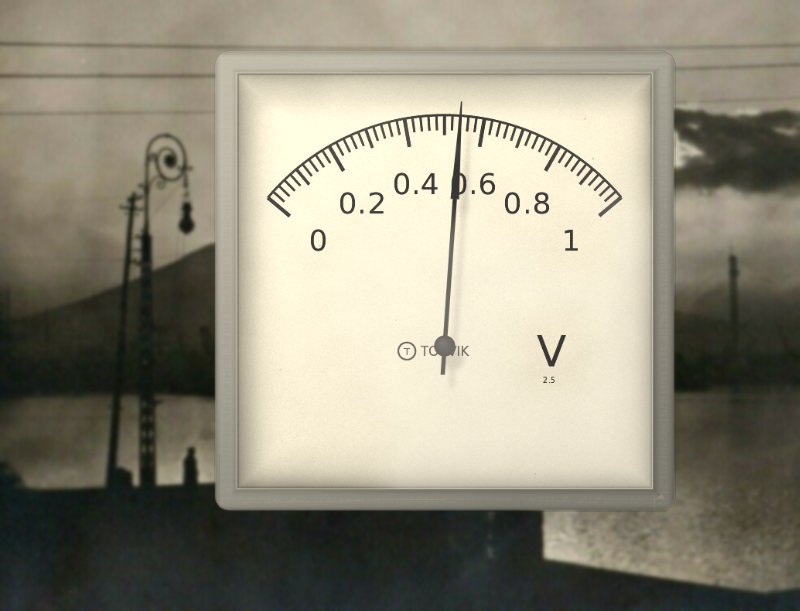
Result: 0.54 (V)
